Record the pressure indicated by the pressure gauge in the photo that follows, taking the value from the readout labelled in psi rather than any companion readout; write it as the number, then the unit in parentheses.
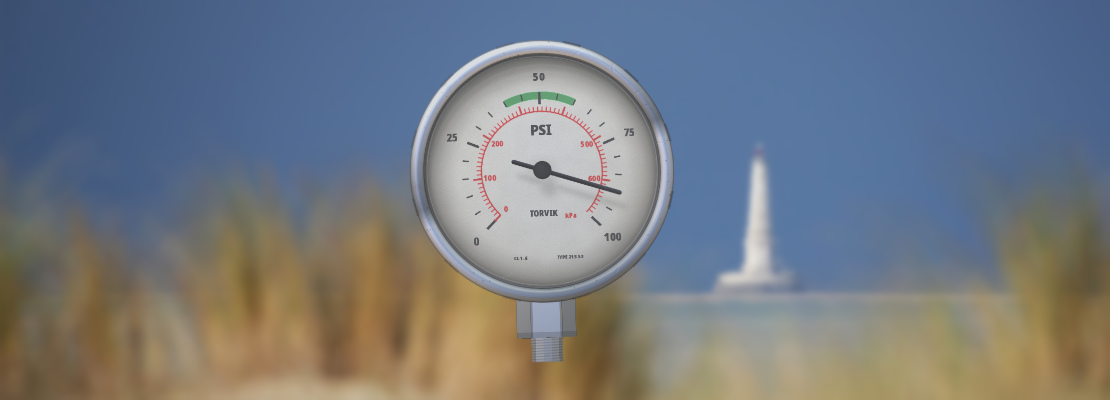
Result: 90 (psi)
